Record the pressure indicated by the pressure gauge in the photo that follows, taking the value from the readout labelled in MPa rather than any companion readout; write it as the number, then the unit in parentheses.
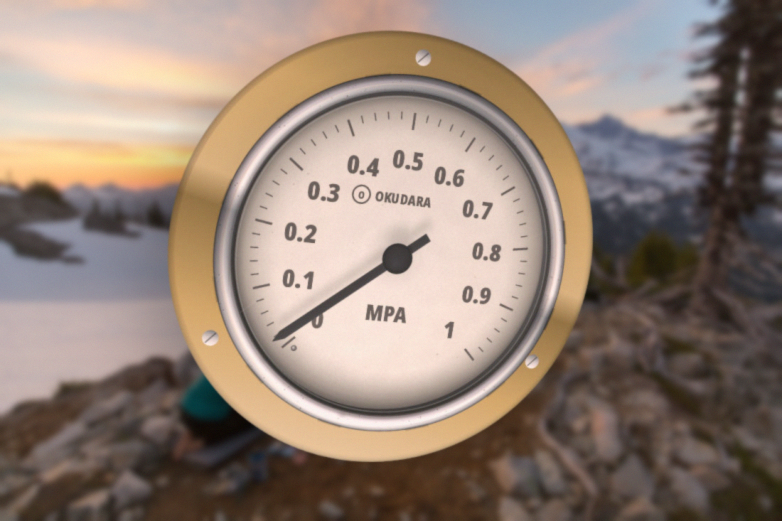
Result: 0.02 (MPa)
